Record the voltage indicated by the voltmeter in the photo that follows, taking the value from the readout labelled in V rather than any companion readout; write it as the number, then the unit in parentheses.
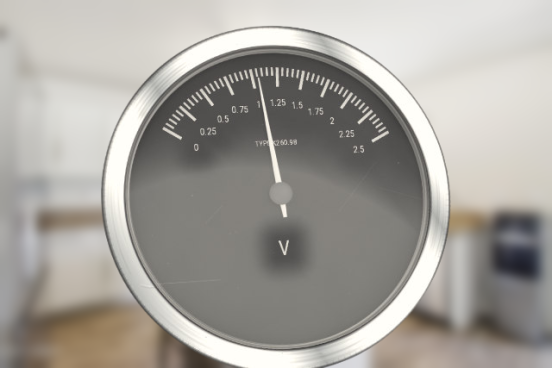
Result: 1.05 (V)
